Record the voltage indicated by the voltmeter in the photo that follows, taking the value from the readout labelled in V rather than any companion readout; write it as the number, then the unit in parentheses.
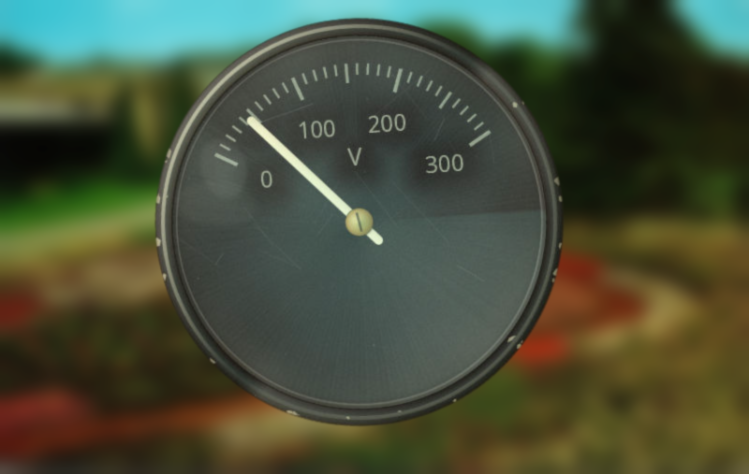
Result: 45 (V)
